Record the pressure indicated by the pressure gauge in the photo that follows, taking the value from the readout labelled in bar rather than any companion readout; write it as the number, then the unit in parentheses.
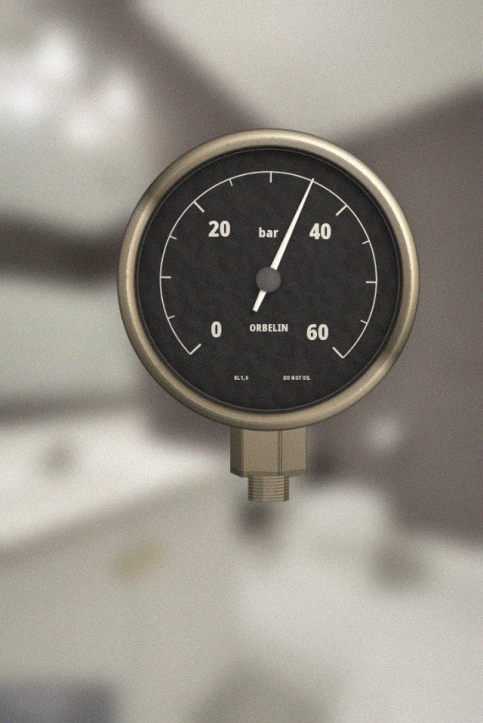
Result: 35 (bar)
